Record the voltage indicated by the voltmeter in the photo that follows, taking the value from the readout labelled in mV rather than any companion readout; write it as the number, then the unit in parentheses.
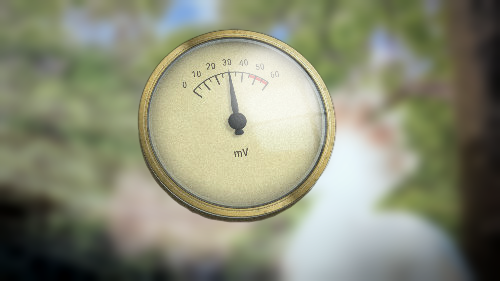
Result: 30 (mV)
